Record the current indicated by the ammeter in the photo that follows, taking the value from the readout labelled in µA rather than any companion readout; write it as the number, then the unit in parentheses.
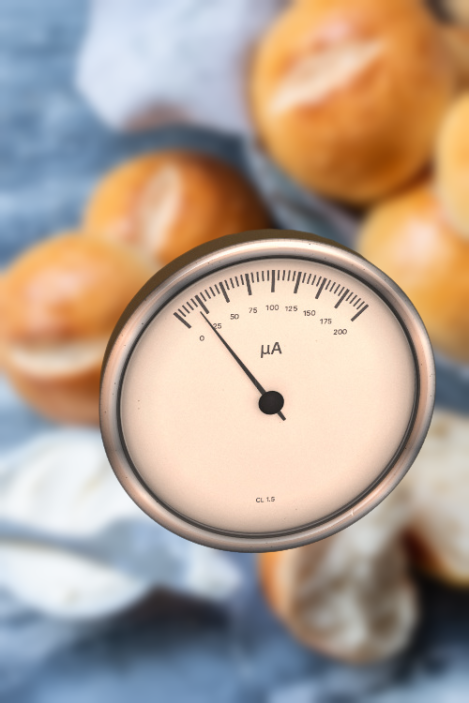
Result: 20 (µA)
